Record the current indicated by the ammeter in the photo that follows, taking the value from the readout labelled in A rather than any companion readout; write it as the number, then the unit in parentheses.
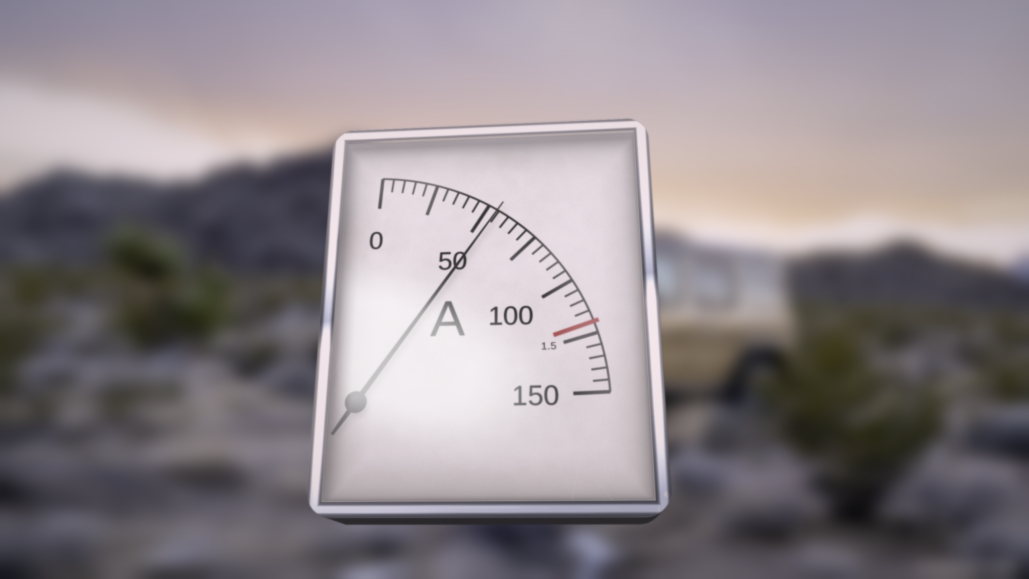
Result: 55 (A)
